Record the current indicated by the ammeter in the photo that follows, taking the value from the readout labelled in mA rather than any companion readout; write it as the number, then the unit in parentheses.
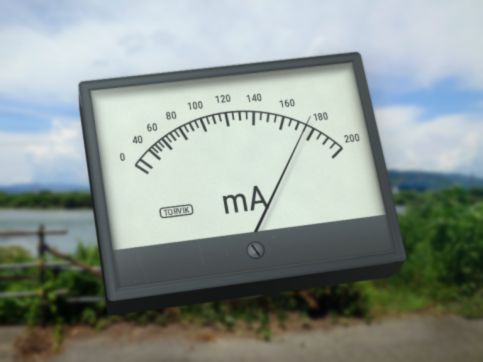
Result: 175 (mA)
